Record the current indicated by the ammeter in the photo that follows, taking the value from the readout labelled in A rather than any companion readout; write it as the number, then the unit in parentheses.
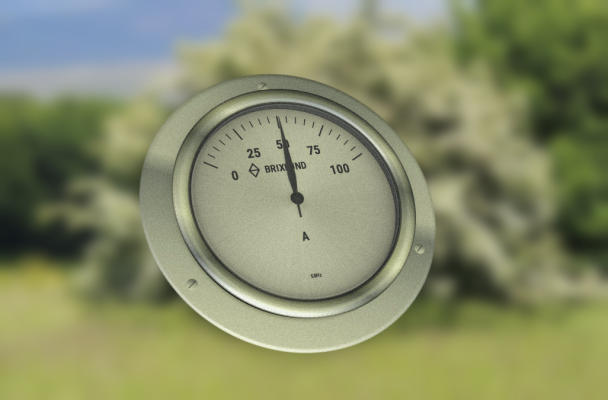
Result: 50 (A)
